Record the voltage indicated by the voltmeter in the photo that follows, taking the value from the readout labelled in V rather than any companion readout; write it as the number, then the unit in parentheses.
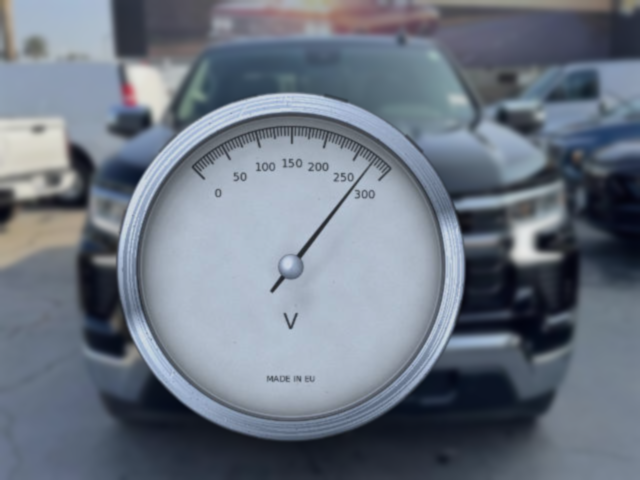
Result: 275 (V)
